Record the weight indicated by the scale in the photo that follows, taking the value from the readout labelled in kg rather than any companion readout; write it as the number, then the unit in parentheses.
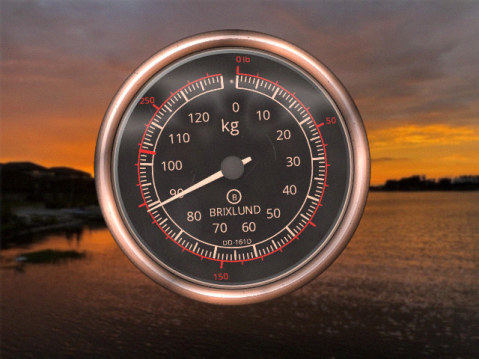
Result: 89 (kg)
